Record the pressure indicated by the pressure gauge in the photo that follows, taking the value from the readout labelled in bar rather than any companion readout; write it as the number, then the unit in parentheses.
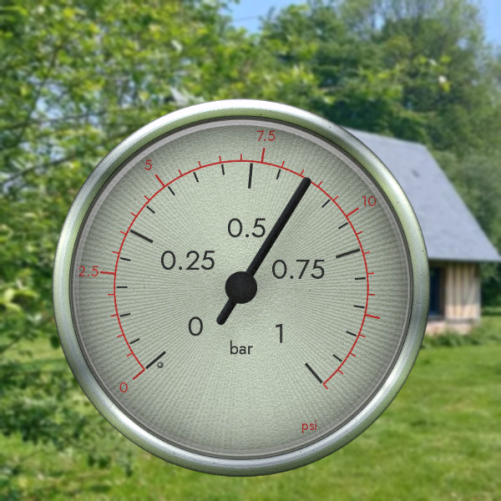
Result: 0.6 (bar)
